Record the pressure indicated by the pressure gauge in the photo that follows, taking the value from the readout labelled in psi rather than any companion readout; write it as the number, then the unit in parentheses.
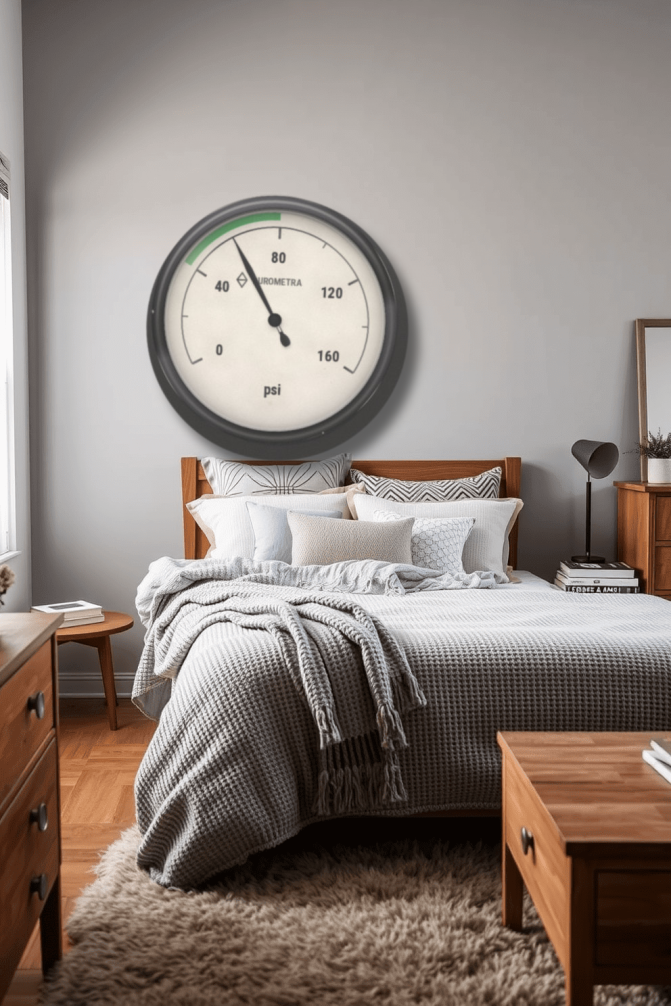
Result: 60 (psi)
